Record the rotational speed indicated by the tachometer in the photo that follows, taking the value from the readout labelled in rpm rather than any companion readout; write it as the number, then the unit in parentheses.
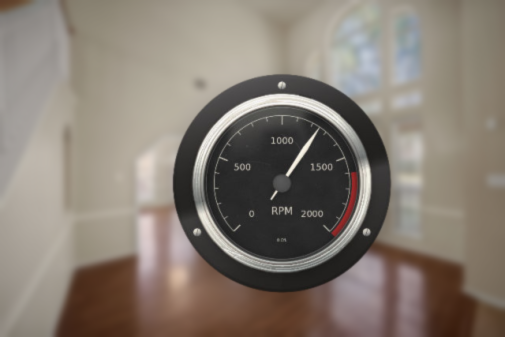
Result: 1250 (rpm)
